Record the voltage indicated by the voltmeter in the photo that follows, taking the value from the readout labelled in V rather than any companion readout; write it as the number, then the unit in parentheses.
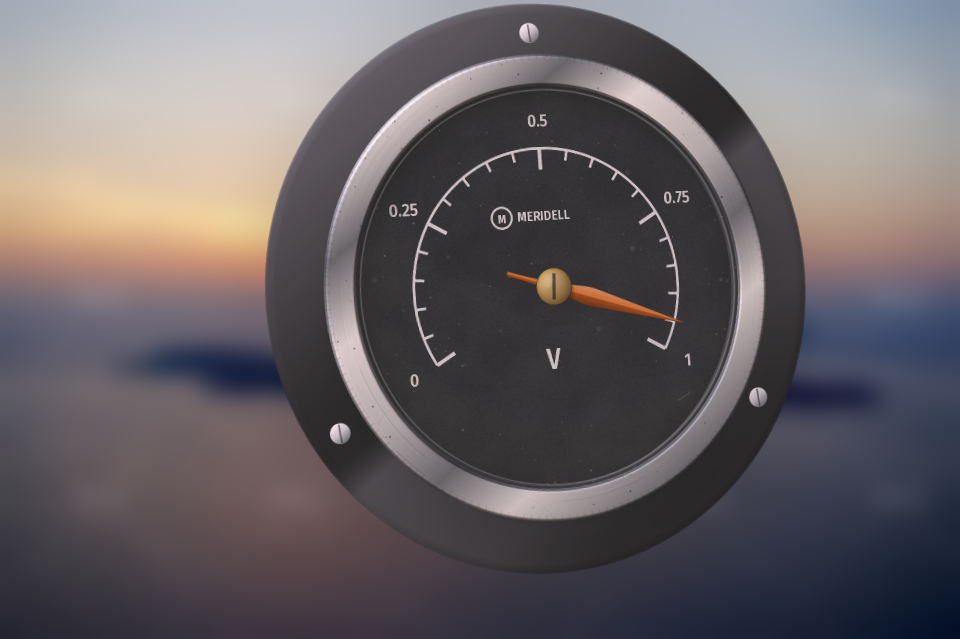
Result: 0.95 (V)
